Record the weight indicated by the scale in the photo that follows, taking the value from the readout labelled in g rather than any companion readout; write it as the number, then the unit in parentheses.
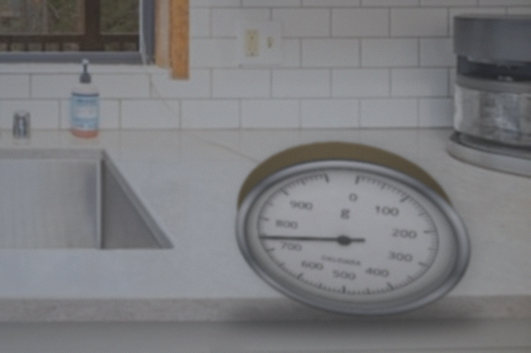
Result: 750 (g)
